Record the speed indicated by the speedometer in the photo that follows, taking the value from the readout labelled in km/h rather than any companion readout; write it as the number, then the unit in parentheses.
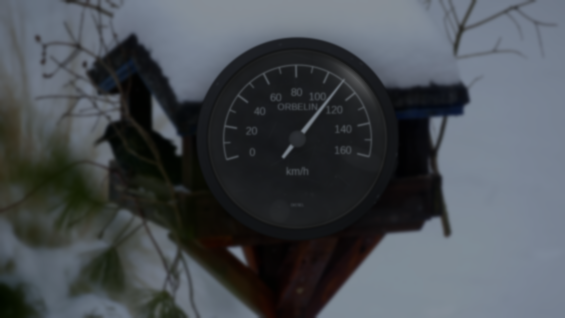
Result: 110 (km/h)
